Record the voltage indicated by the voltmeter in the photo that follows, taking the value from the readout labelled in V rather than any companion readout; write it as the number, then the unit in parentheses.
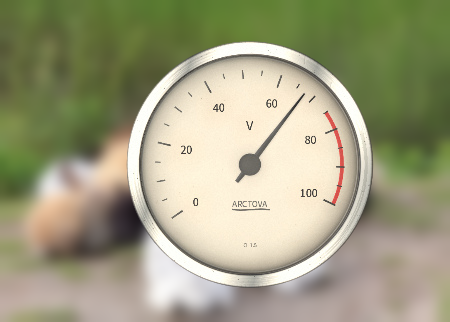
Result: 67.5 (V)
